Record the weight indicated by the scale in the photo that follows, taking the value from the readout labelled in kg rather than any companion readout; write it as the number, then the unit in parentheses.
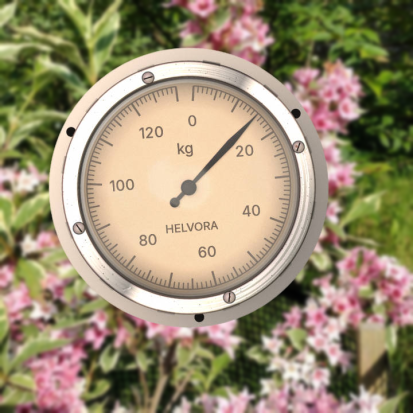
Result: 15 (kg)
